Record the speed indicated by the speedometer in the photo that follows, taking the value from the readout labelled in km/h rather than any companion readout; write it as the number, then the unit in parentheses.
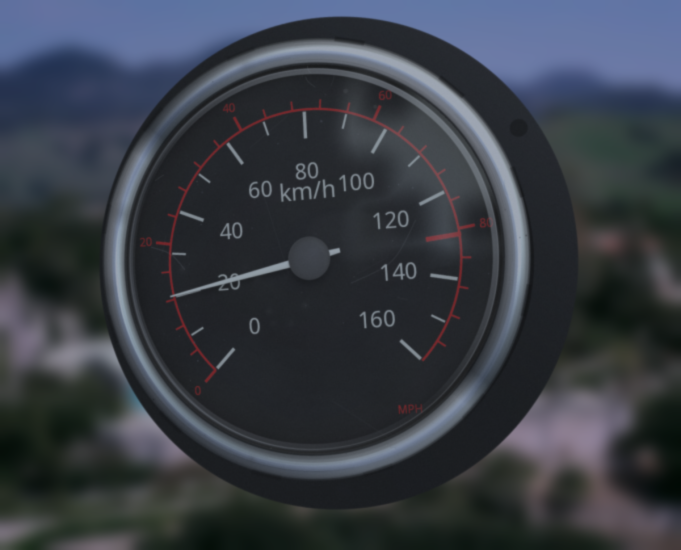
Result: 20 (km/h)
